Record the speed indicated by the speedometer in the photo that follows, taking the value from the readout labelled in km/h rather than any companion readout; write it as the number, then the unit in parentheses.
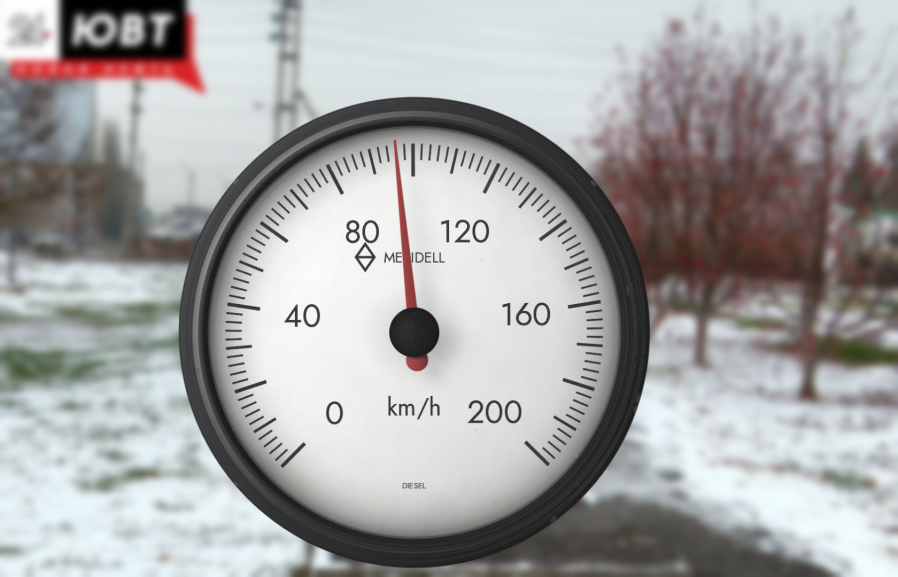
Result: 96 (km/h)
